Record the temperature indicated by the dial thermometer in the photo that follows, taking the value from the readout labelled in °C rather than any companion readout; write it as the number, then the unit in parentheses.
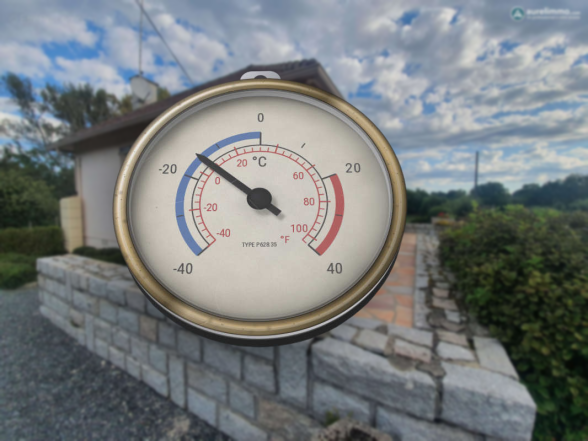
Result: -15 (°C)
